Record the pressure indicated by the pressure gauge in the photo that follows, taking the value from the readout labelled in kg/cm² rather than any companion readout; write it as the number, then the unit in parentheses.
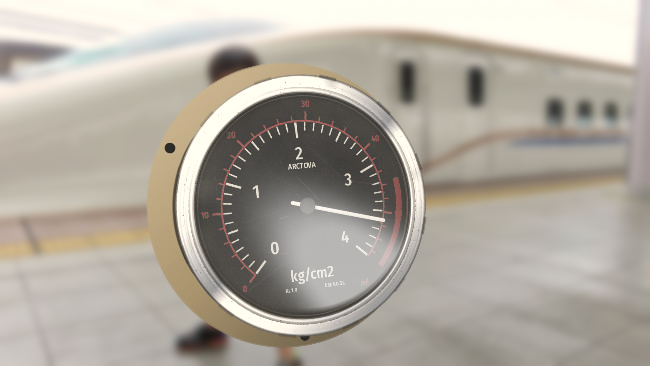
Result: 3.6 (kg/cm²)
